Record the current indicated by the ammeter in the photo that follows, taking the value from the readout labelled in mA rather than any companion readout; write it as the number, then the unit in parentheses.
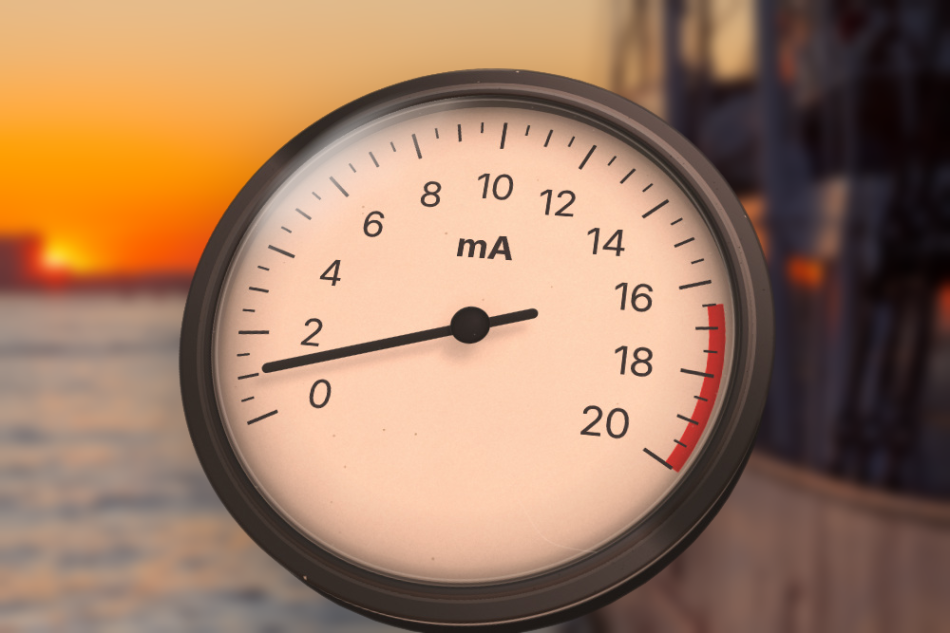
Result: 1 (mA)
